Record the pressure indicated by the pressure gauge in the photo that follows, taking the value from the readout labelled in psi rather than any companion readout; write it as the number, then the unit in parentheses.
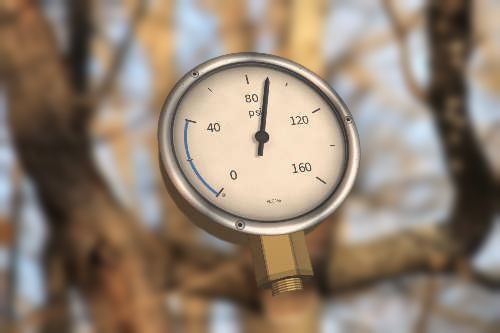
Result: 90 (psi)
